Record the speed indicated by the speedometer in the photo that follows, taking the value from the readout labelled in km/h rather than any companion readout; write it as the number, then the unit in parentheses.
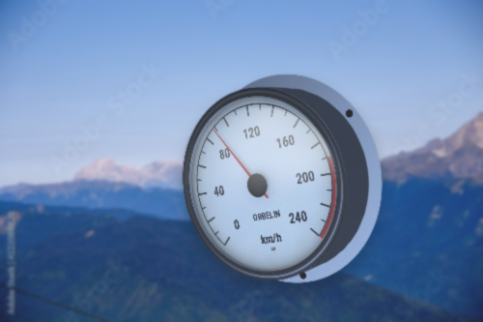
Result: 90 (km/h)
